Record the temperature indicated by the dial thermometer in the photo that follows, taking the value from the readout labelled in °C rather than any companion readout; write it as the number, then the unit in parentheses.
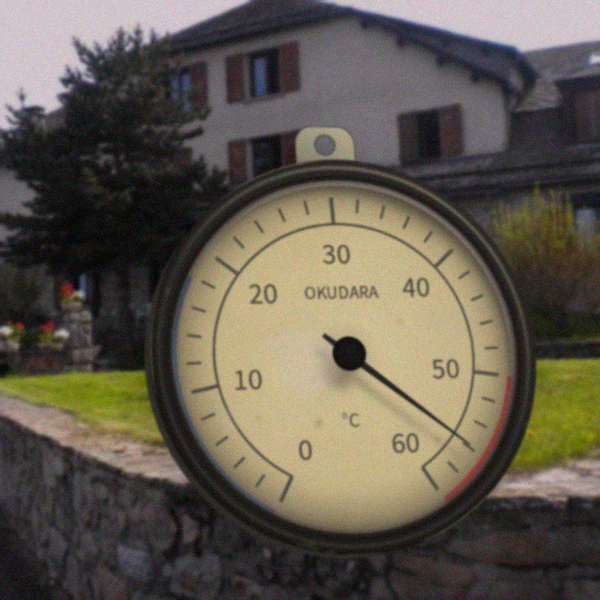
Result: 56 (°C)
